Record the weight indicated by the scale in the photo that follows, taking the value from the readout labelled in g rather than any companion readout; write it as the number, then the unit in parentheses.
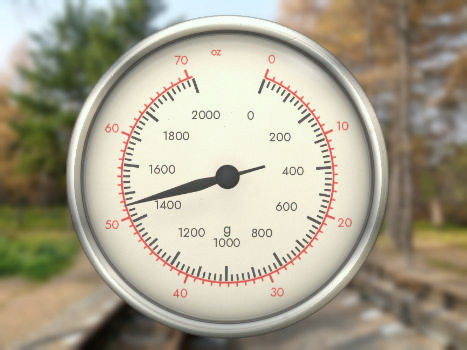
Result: 1460 (g)
